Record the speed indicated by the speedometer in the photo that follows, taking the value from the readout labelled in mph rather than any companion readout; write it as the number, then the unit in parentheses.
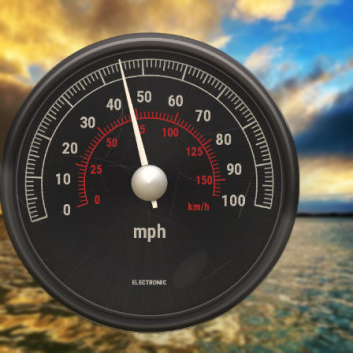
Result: 45 (mph)
